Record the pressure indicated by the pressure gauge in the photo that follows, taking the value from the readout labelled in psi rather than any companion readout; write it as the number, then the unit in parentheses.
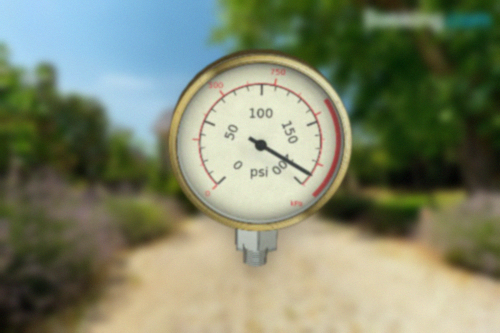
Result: 190 (psi)
